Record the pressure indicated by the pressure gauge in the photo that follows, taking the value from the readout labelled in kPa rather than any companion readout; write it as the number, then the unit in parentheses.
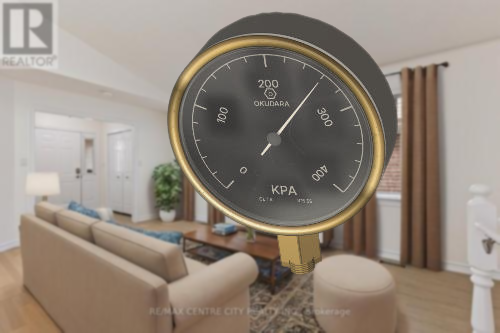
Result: 260 (kPa)
